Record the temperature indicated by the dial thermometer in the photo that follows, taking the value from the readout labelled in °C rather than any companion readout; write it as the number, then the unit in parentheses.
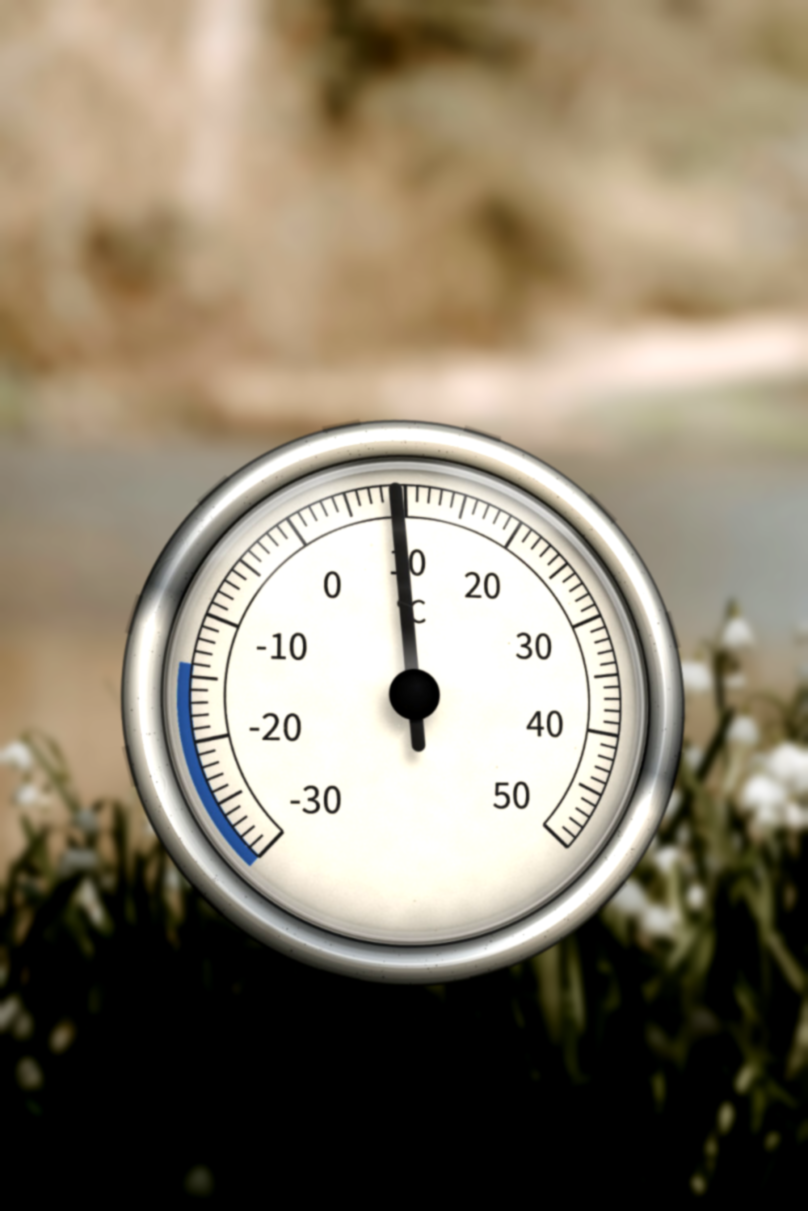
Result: 9 (°C)
